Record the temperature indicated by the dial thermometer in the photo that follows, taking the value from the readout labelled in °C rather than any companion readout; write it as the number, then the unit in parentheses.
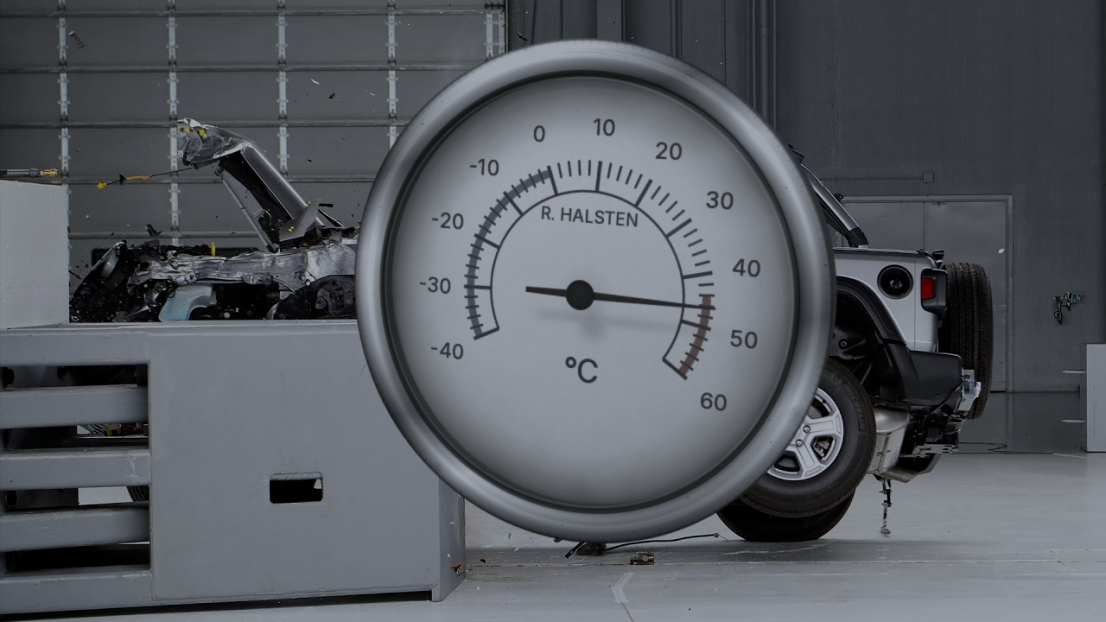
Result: 46 (°C)
